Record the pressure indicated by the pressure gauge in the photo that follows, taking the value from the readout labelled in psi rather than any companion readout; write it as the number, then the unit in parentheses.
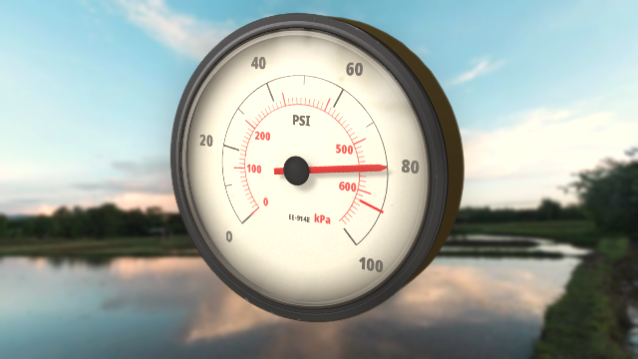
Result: 80 (psi)
